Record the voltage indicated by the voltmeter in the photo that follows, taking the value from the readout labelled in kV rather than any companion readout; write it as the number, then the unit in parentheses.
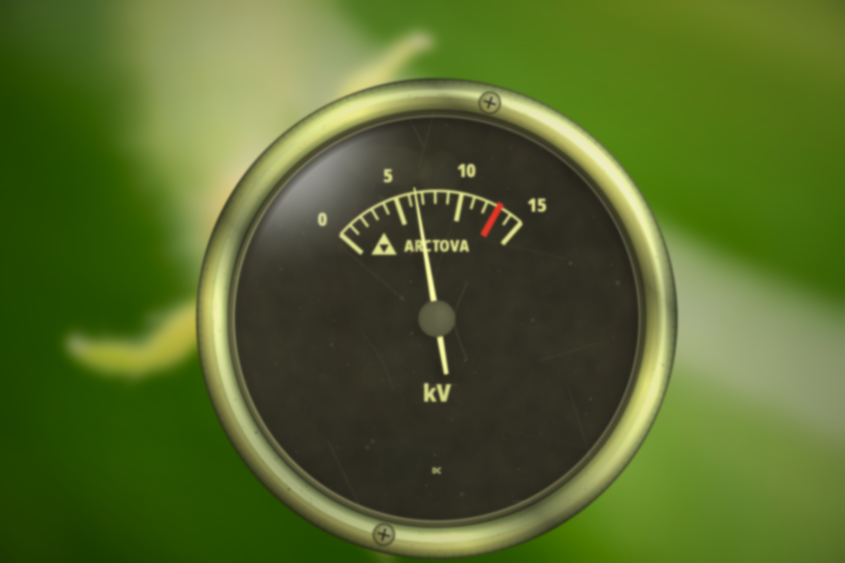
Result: 6.5 (kV)
